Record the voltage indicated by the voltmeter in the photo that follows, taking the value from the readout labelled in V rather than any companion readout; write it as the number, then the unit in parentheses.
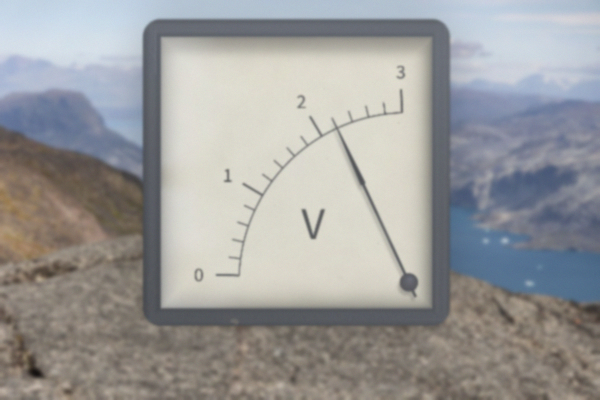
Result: 2.2 (V)
